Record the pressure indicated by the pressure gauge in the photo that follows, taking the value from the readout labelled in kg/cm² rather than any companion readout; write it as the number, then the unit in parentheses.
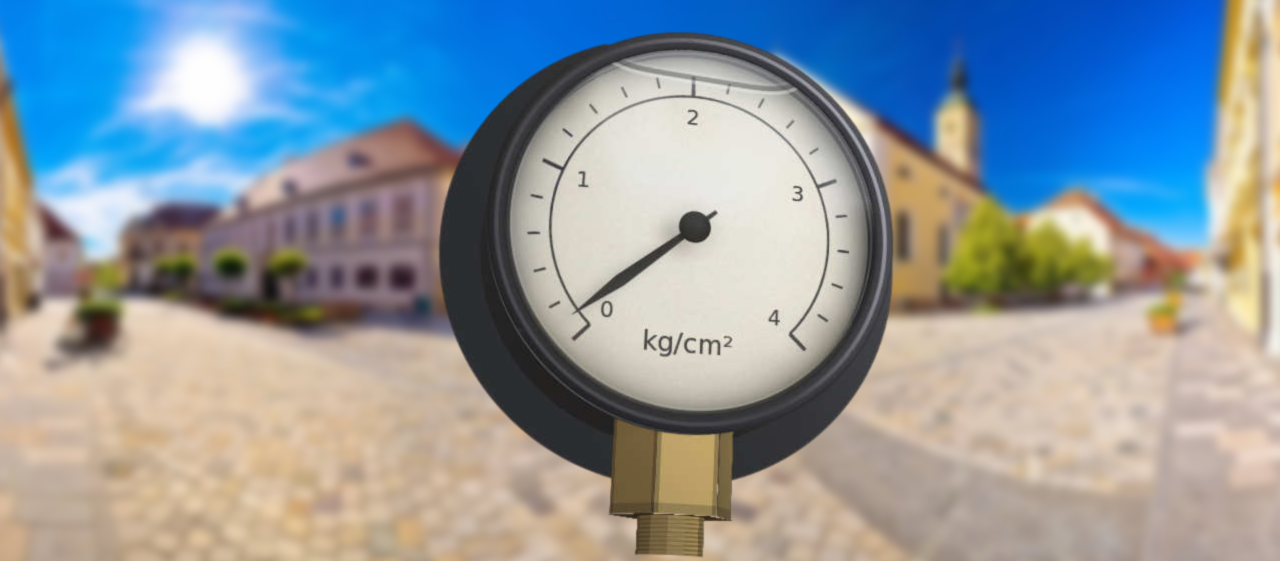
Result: 0.1 (kg/cm²)
